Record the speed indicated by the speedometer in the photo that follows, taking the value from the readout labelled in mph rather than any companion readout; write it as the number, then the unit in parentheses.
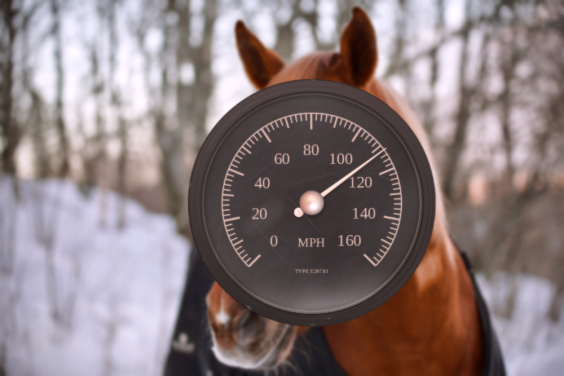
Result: 112 (mph)
